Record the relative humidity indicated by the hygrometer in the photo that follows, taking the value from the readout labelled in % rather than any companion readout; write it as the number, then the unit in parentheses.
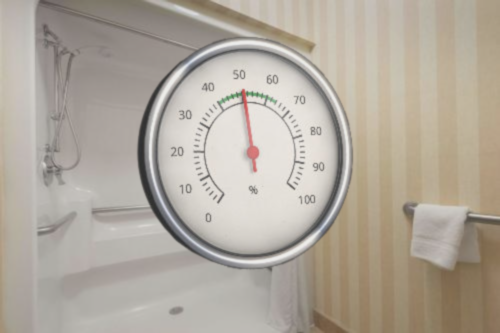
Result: 50 (%)
